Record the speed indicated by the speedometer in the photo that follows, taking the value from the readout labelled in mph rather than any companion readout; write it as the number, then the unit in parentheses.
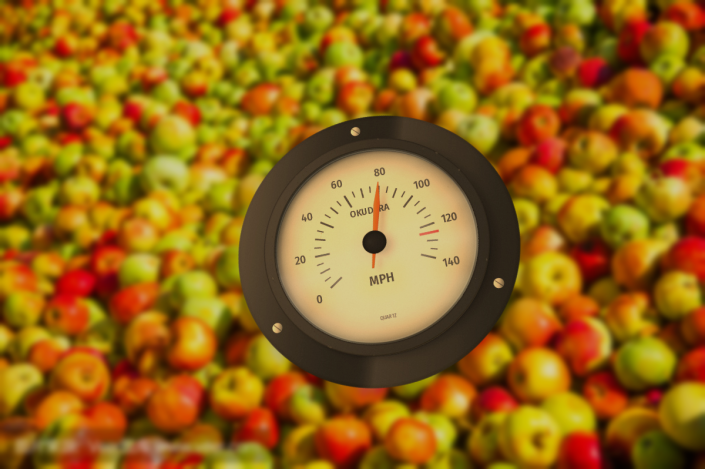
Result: 80 (mph)
